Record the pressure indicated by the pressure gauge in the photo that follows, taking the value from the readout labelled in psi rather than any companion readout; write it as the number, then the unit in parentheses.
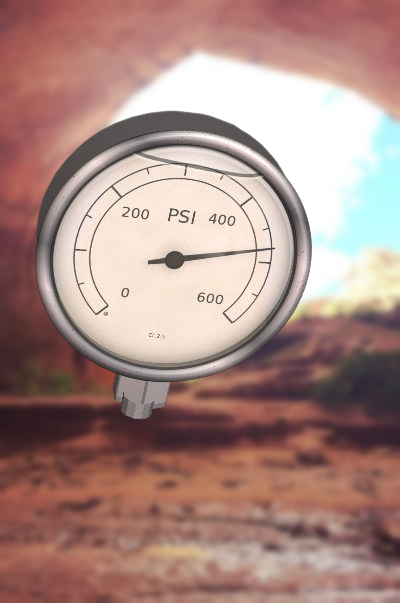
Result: 475 (psi)
